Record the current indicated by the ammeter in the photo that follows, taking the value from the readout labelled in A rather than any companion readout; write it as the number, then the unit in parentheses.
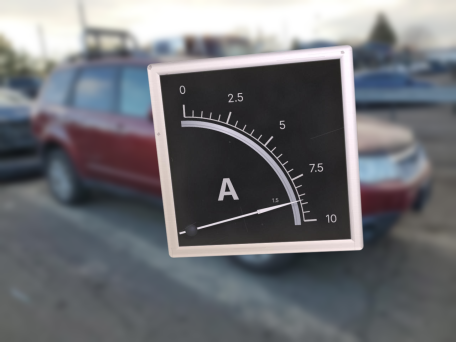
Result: 8.75 (A)
